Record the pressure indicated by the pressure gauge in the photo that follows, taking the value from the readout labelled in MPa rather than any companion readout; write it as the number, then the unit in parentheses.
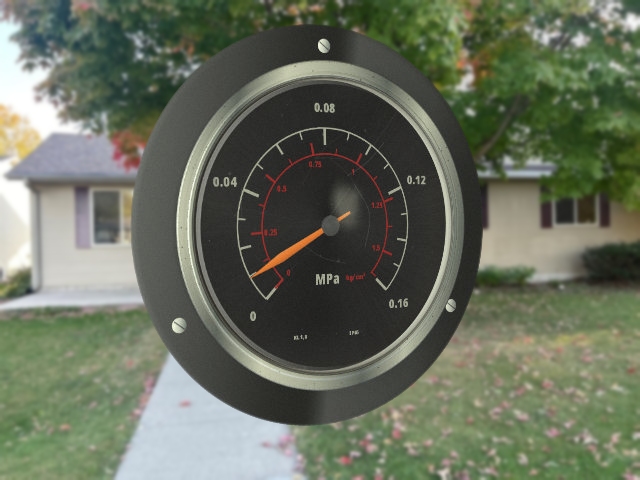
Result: 0.01 (MPa)
